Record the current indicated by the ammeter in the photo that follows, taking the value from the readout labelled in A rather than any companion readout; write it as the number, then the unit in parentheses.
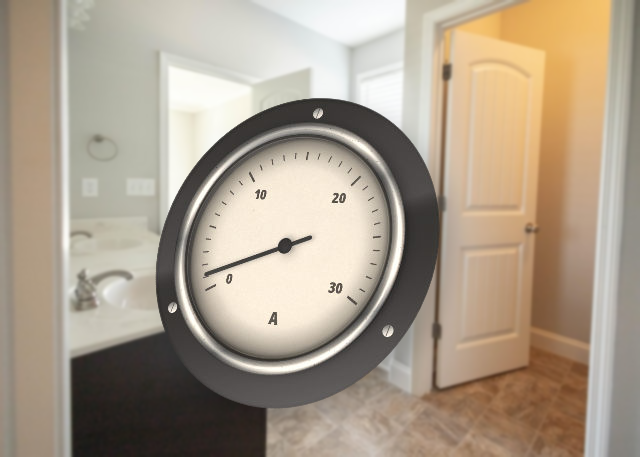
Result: 1 (A)
